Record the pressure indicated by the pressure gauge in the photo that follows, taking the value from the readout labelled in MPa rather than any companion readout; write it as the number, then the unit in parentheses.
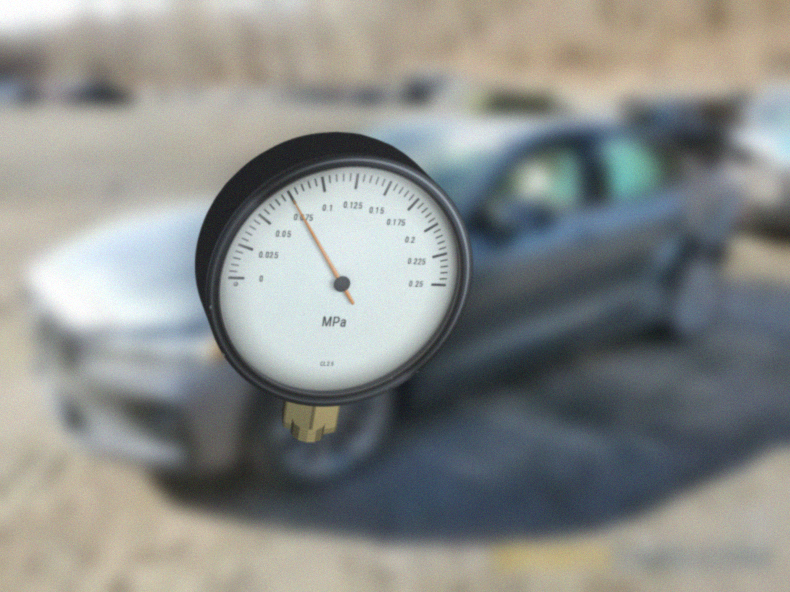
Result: 0.075 (MPa)
